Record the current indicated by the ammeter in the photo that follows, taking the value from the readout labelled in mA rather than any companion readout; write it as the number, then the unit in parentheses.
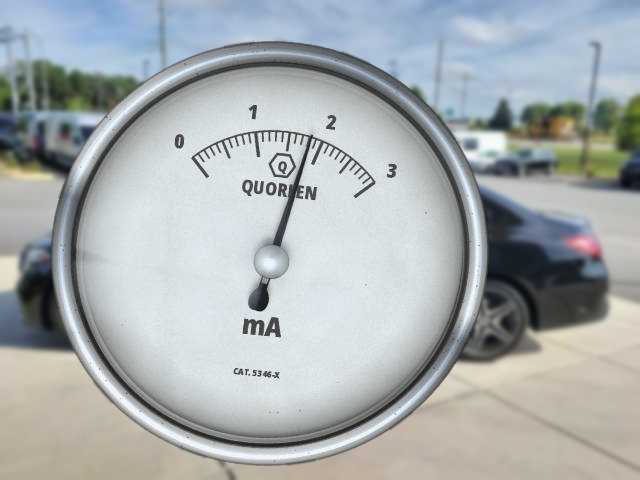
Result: 1.8 (mA)
